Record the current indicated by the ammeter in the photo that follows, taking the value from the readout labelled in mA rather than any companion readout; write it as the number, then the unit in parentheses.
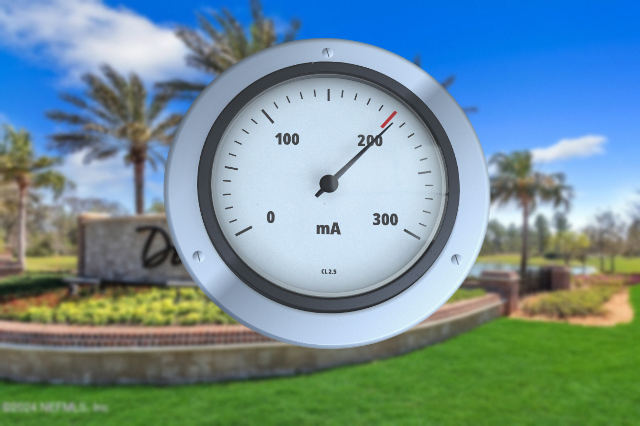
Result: 205 (mA)
